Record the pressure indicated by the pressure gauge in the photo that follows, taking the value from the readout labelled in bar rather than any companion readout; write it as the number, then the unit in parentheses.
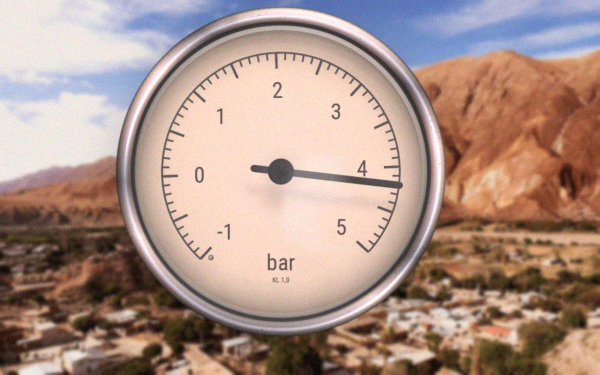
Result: 4.2 (bar)
